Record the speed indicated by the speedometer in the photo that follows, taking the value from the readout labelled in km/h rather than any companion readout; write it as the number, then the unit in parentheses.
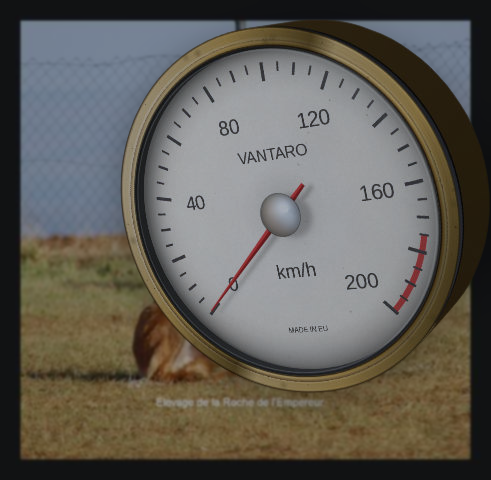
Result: 0 (km/h)
